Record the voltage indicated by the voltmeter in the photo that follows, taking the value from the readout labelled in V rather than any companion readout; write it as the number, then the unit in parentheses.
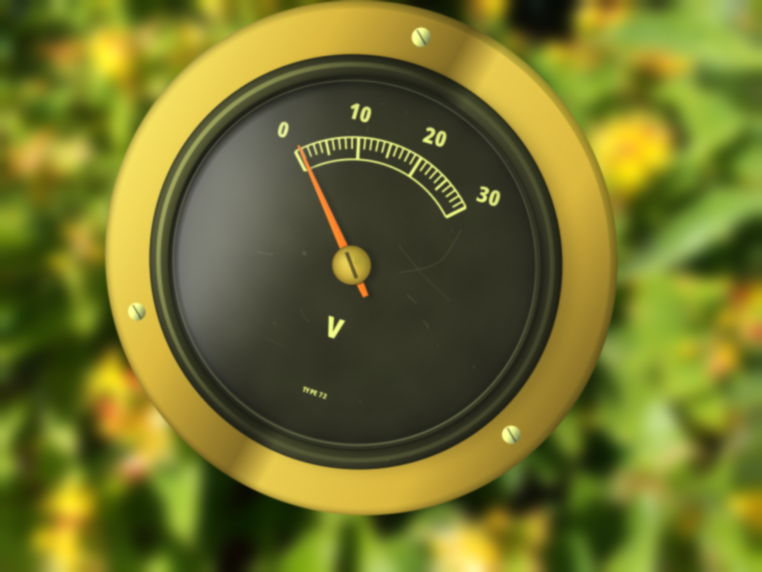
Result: 1 (V)
